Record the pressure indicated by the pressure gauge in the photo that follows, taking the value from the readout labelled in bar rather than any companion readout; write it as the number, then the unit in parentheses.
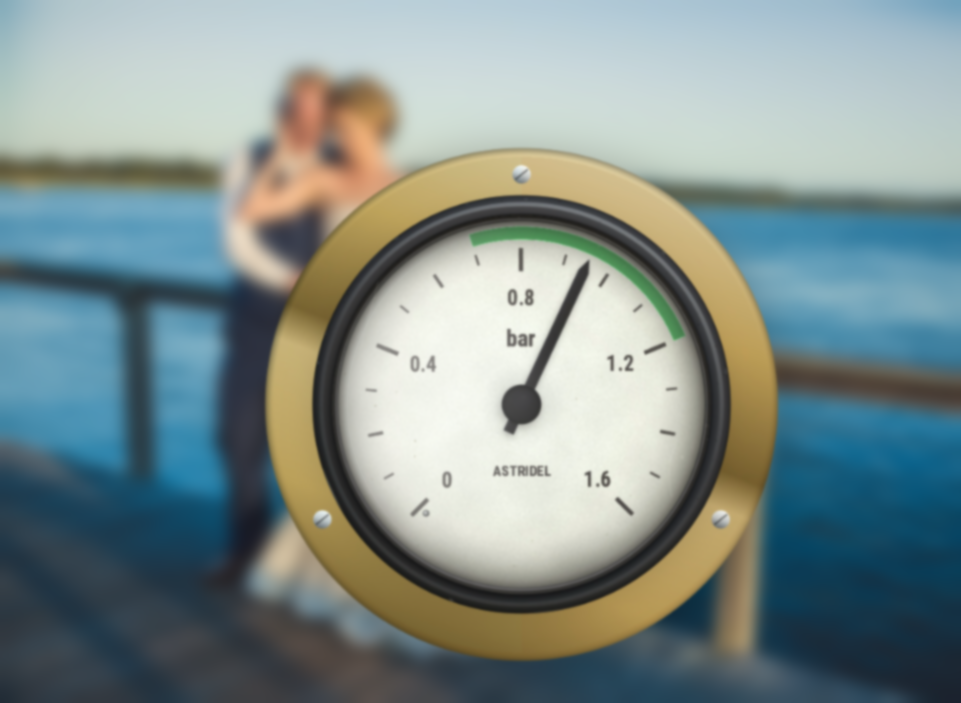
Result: 0.95 (bar)
